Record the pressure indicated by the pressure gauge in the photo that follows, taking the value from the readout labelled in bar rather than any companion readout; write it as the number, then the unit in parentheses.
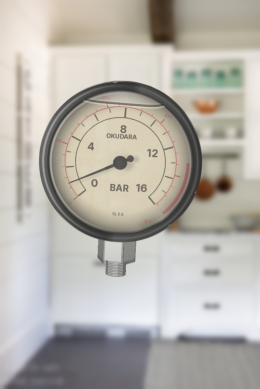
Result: 1 (bar)
